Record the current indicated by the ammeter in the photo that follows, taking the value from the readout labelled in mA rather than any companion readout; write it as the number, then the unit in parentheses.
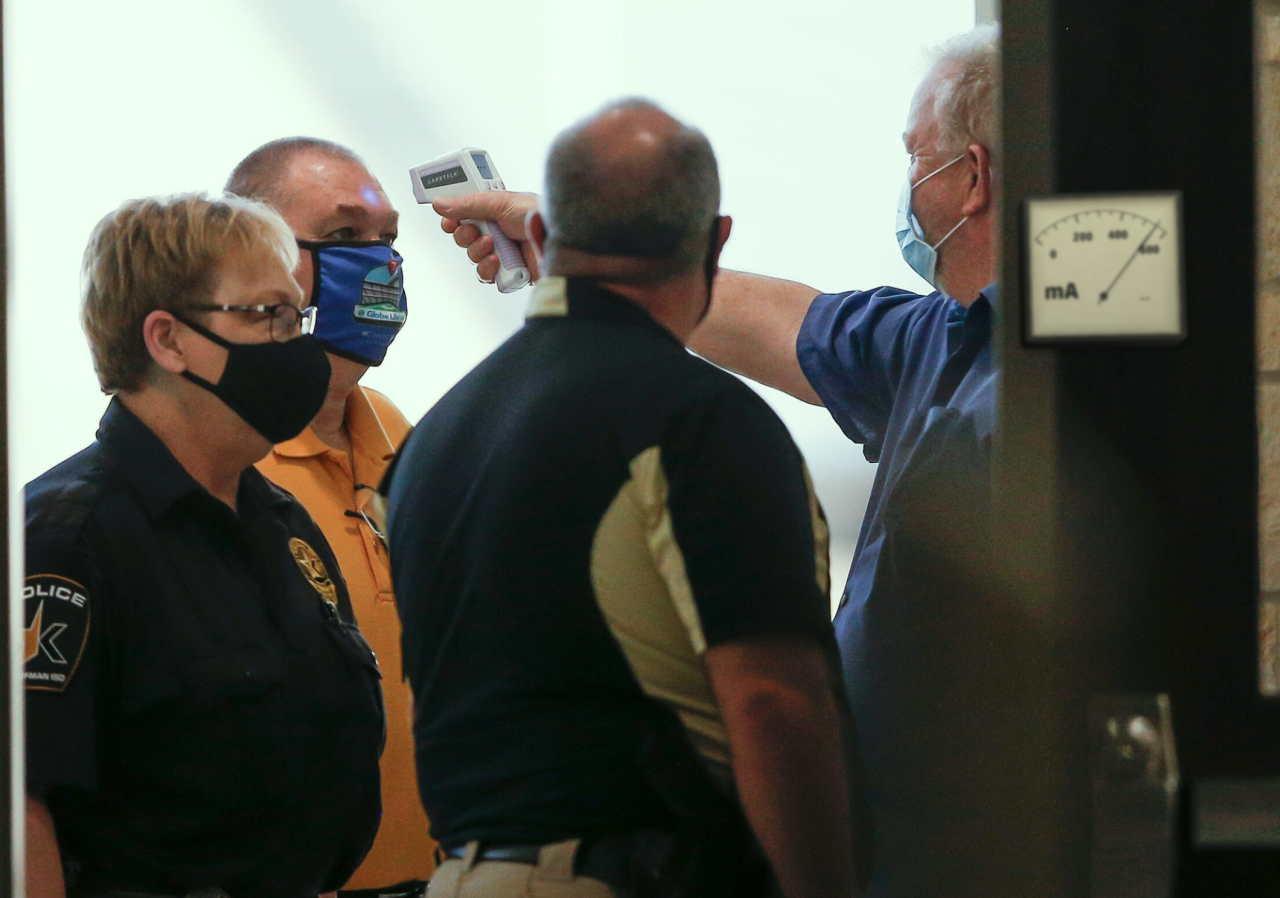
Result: 550 (mA)
